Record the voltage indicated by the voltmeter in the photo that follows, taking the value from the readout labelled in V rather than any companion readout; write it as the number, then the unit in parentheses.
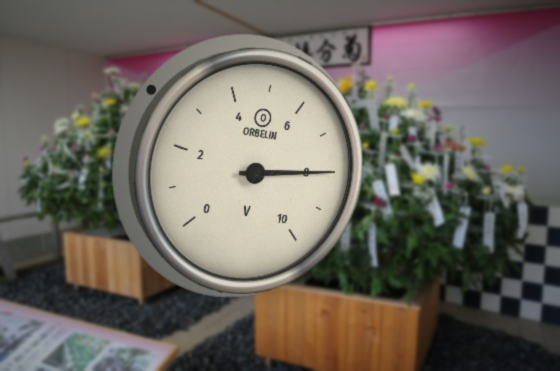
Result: 8 (V)
